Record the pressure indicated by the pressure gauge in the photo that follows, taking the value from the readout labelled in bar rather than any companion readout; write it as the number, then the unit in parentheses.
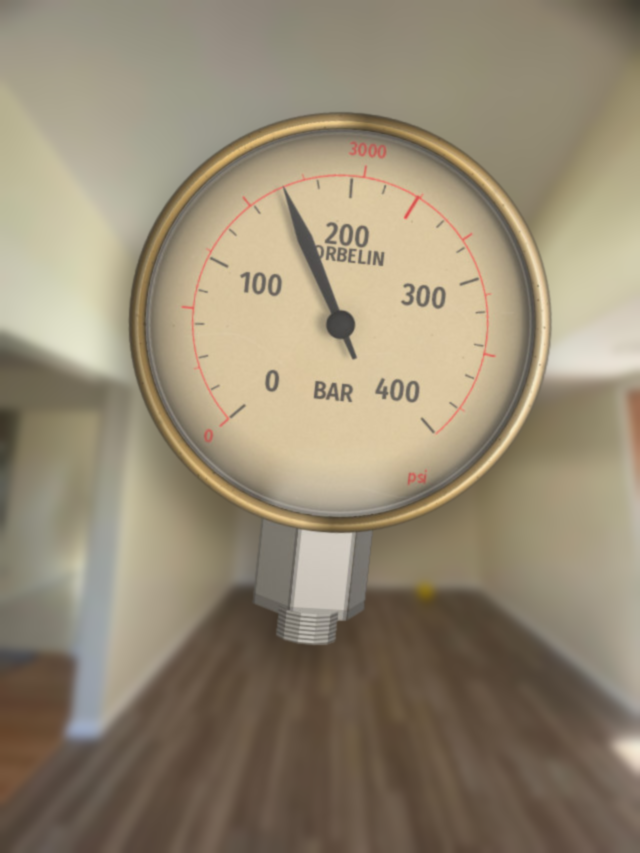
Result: 160 (bar)
